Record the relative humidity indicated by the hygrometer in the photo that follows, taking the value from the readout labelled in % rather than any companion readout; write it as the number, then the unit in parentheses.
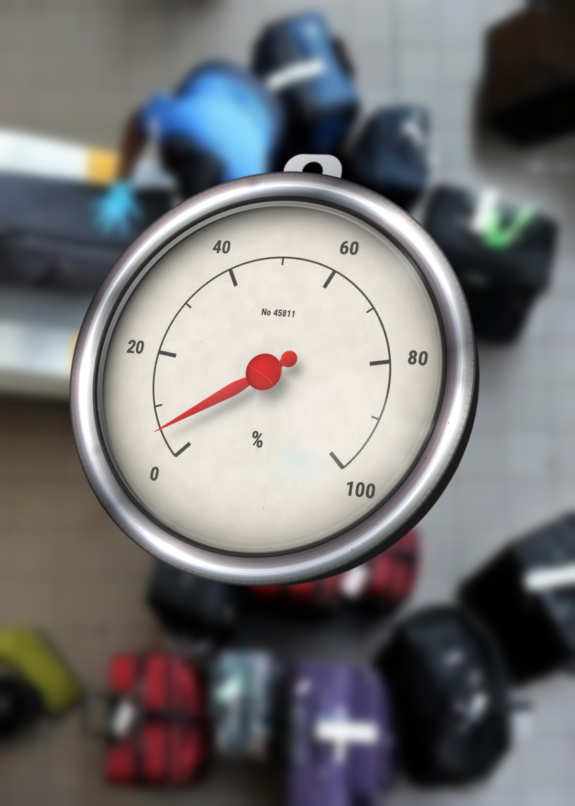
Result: 5 (%)
